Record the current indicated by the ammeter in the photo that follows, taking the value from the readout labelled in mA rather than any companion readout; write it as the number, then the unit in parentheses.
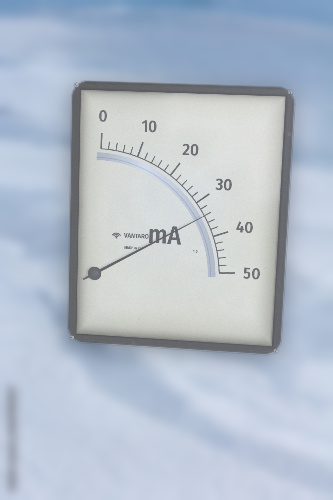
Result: 34 (mA)
